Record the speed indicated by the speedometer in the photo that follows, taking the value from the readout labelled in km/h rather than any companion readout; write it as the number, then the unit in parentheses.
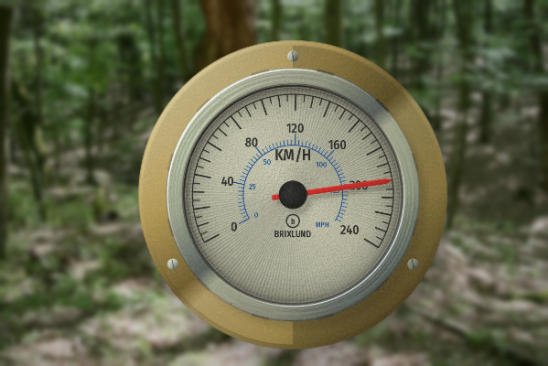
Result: 200 (km/h)
